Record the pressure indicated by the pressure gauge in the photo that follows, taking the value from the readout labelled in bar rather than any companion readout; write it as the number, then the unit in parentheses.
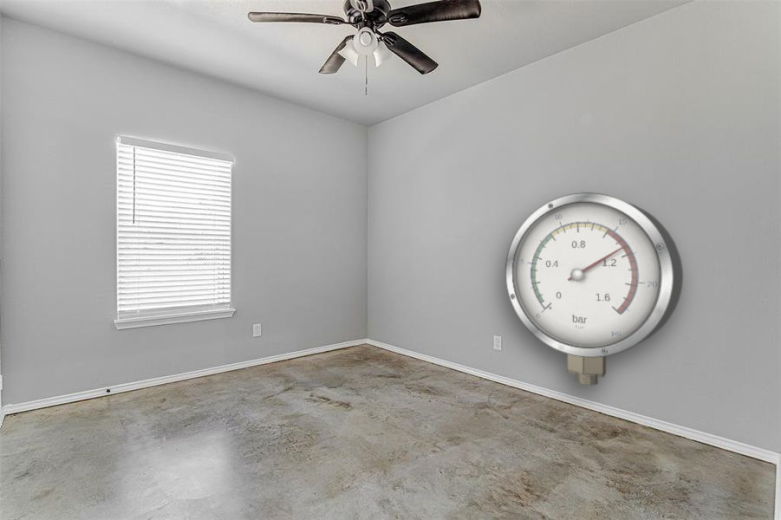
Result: 1.15 (bar)
